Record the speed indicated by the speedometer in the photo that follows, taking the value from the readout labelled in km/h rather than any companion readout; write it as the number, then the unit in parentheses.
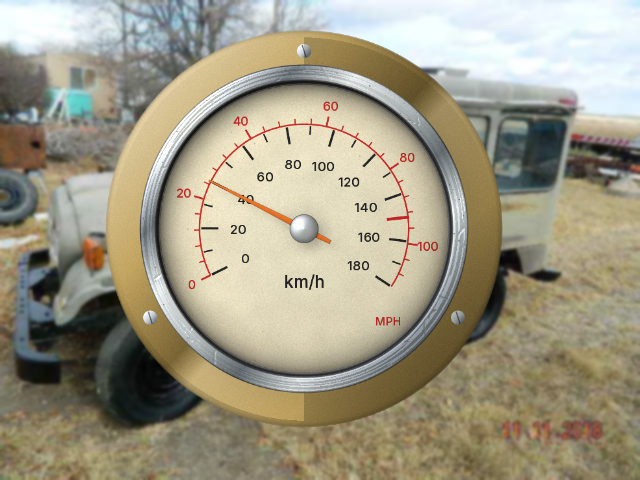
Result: 40 (km/h)
